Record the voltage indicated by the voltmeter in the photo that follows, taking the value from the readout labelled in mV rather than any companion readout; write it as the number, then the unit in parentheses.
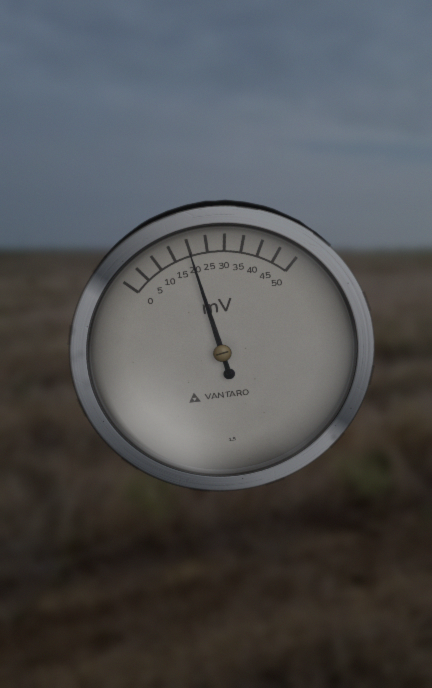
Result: 20 (mV)
